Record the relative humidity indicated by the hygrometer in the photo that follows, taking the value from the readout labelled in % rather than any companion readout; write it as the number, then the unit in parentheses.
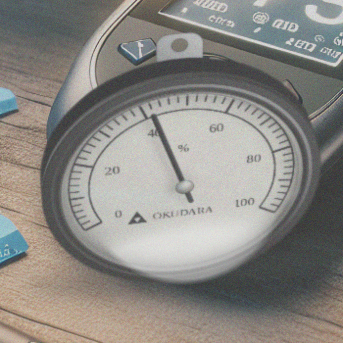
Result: 42 (%)
